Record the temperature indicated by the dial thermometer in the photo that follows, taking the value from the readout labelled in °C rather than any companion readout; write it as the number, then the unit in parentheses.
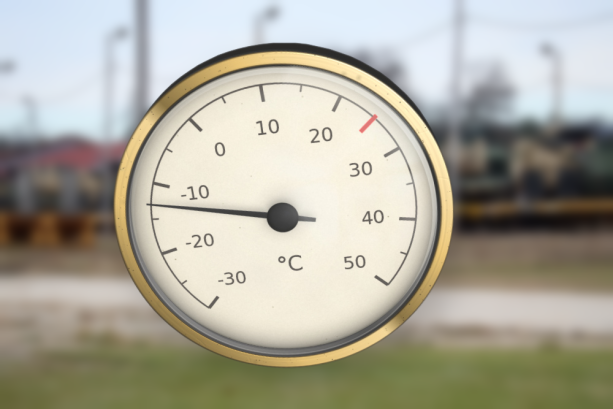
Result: -12.5 (°C)
